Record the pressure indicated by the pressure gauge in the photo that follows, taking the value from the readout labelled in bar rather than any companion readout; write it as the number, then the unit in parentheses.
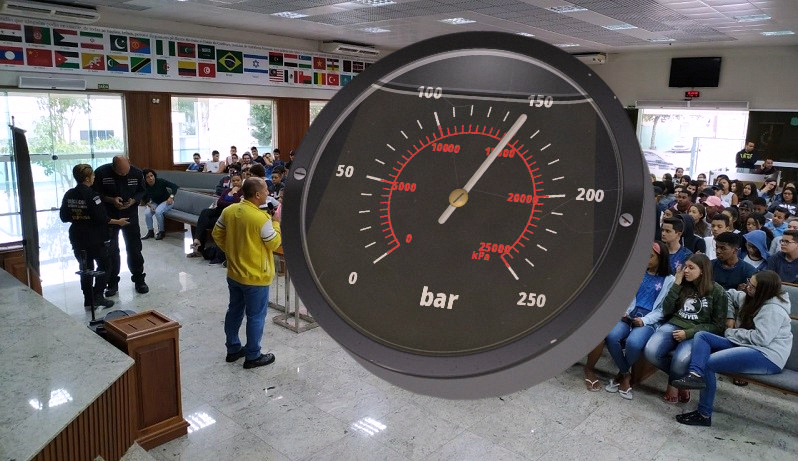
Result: 150 (bar)
